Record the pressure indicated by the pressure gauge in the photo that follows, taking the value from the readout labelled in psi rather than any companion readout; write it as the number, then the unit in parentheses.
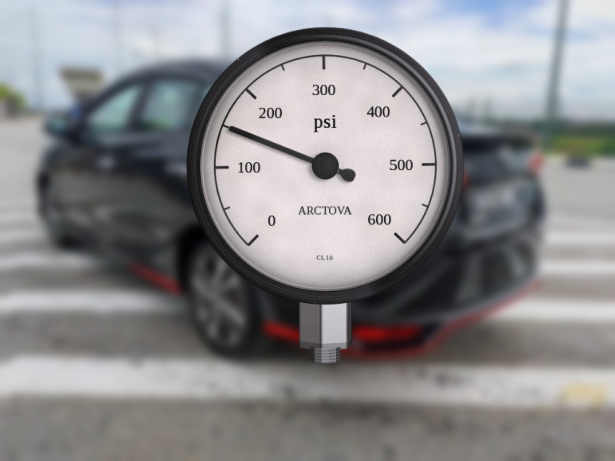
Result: 150 (psi)
